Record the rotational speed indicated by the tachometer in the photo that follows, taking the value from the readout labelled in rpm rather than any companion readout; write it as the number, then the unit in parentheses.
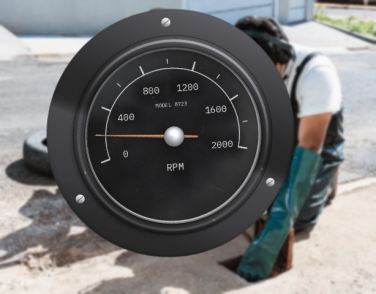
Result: 200 (rpm)
